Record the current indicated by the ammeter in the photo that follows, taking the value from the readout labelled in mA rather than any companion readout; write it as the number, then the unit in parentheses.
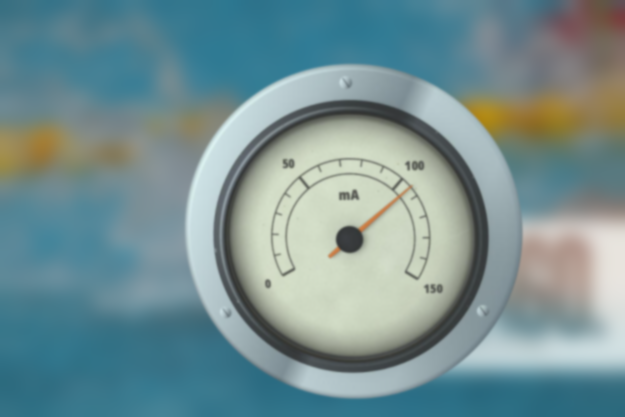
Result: 105 (mA)
